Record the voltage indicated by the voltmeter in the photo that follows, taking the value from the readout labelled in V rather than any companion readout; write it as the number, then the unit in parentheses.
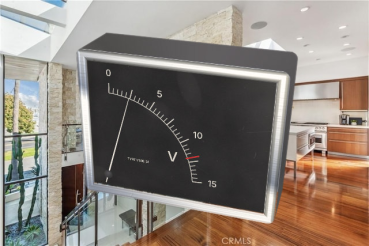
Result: 2.5 (V)
